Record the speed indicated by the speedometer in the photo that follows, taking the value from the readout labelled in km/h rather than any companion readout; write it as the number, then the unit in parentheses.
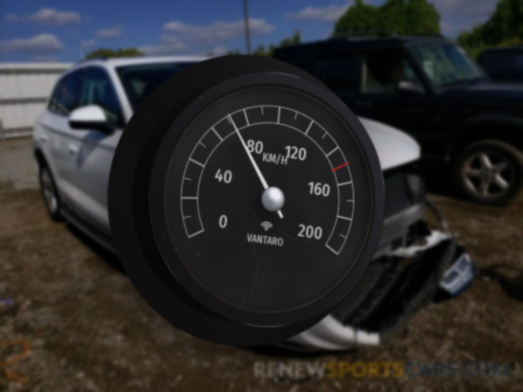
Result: 70 (km/h)
